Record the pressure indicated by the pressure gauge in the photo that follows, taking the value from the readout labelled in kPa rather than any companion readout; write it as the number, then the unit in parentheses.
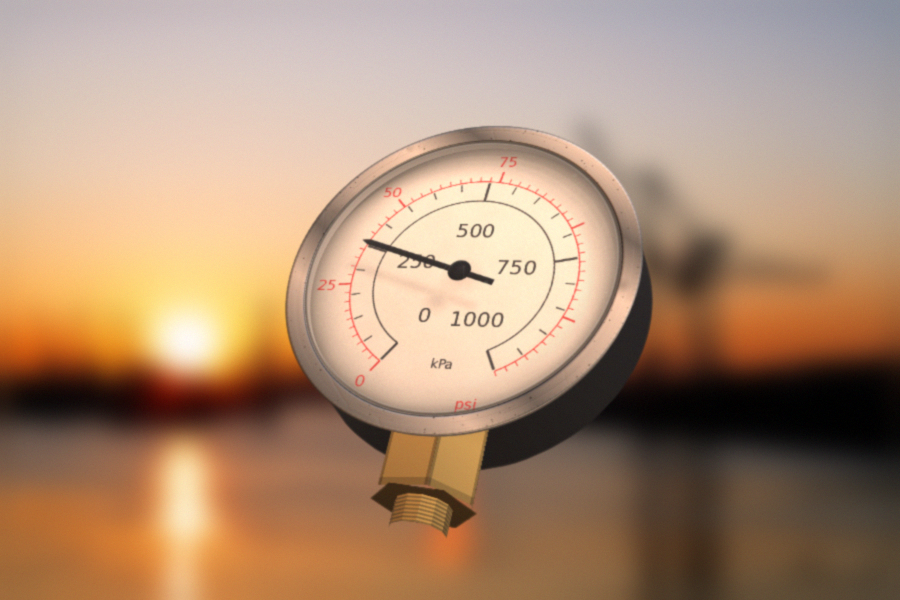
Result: 250 (kPa)
